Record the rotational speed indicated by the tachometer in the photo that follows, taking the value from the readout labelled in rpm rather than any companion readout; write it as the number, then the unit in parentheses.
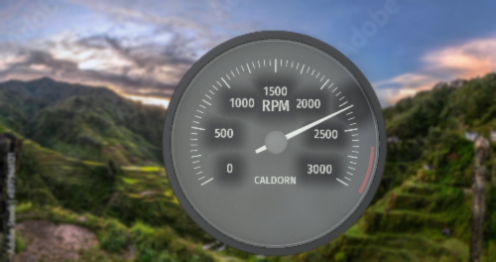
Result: 2300 (rpm)
